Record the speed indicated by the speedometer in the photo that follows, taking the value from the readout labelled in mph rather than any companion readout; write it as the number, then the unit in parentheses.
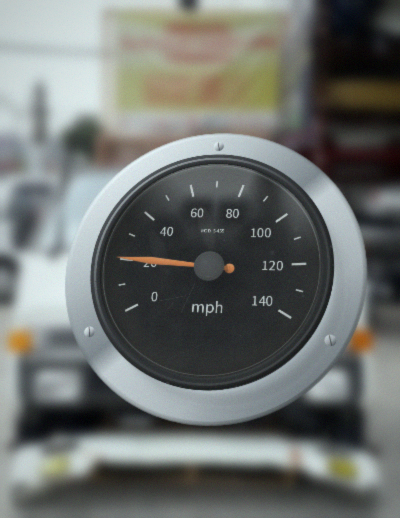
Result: 20 (mph)
